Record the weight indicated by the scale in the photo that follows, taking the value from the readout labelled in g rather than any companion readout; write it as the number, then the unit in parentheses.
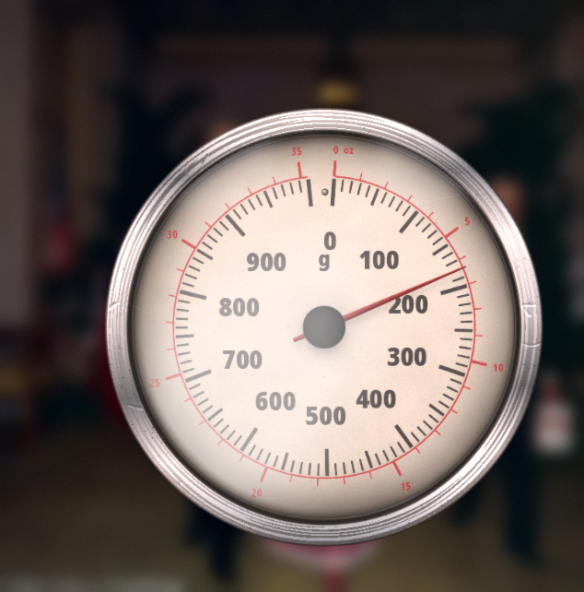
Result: 180 (g)
